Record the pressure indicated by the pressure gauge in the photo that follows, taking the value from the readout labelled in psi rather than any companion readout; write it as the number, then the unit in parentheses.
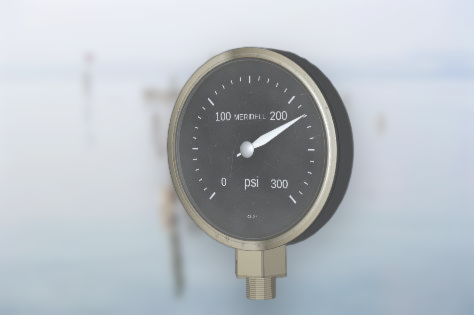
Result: 220 (psi)
